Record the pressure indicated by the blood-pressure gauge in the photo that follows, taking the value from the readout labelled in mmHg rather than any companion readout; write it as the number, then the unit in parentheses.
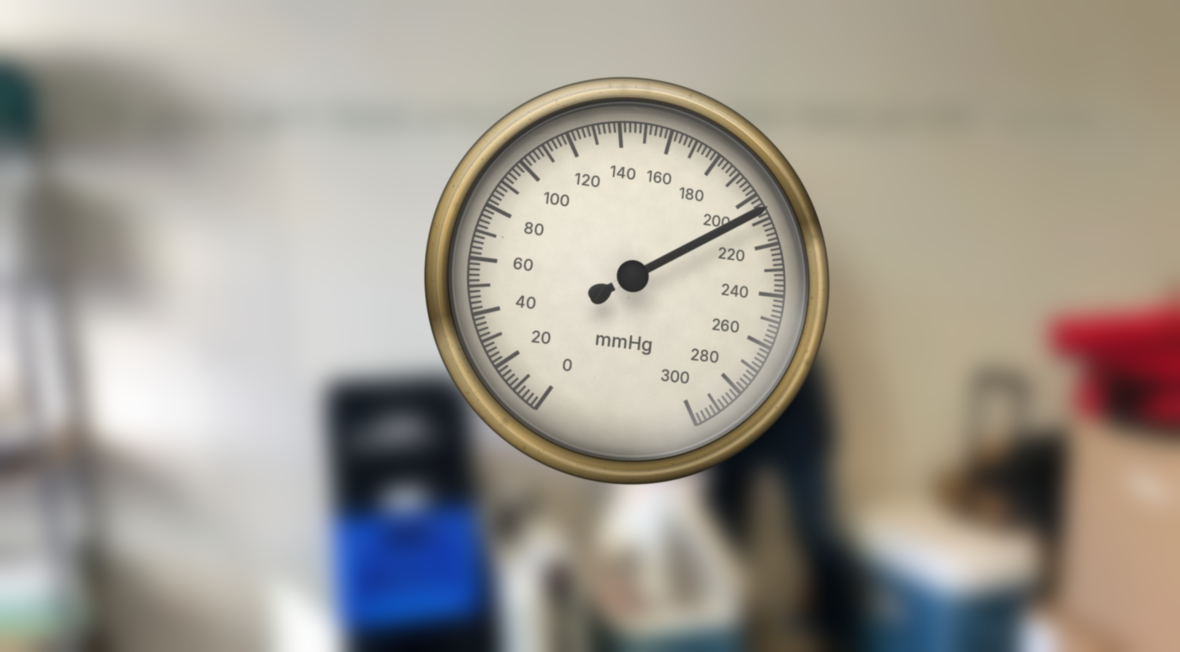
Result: 206 (mmHg)
